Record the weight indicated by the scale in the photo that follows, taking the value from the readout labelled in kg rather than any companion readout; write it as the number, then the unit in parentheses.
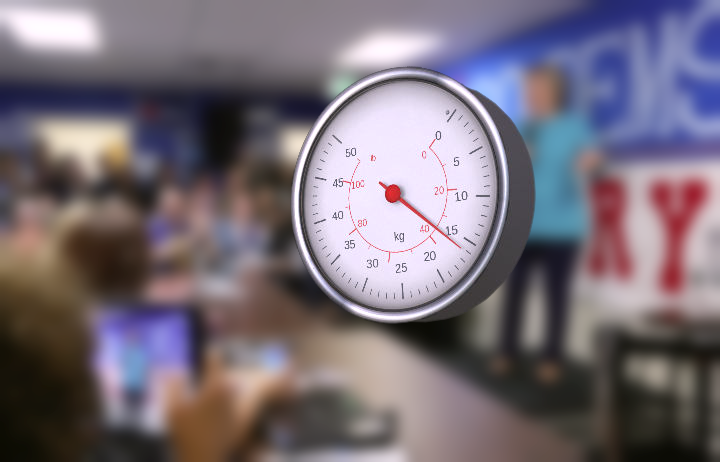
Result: 16 (kg)
